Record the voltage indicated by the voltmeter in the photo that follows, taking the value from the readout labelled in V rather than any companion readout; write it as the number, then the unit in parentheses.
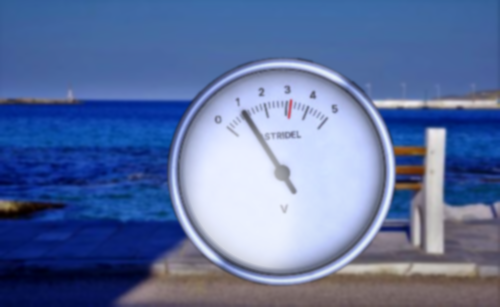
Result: 1 (V)
